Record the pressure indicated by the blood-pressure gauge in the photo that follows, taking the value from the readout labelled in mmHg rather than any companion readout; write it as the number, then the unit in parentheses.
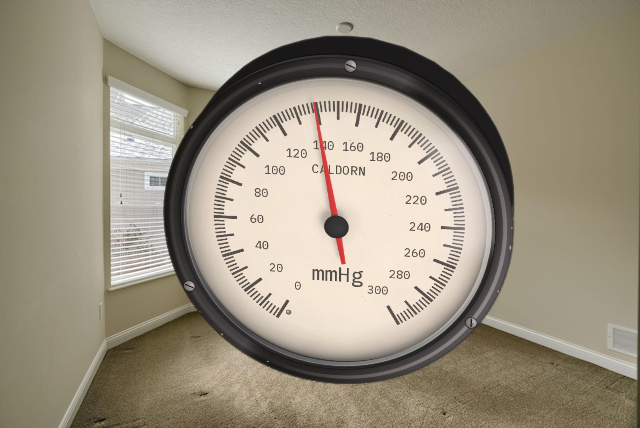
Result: 140 (mmHg)
